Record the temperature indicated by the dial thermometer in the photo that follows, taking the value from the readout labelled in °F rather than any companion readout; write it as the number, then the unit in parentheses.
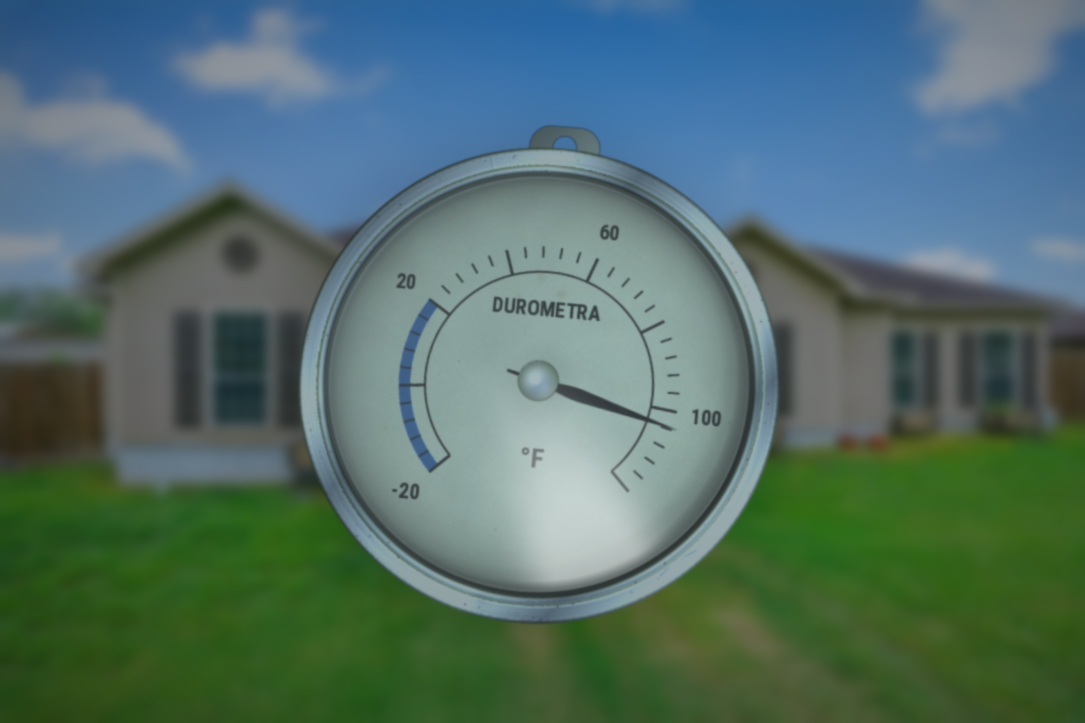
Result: 104 (°F)
